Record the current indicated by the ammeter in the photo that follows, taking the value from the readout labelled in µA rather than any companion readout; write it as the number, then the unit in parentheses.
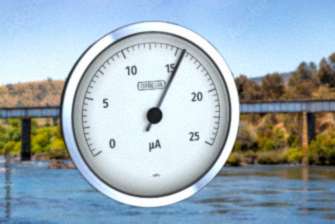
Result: 15.5 (µA)
